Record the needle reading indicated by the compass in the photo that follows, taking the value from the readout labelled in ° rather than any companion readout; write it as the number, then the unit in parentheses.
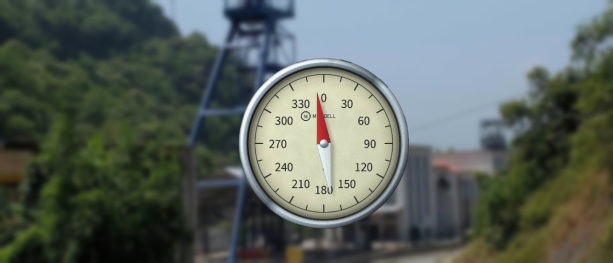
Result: 352.5 (°)
